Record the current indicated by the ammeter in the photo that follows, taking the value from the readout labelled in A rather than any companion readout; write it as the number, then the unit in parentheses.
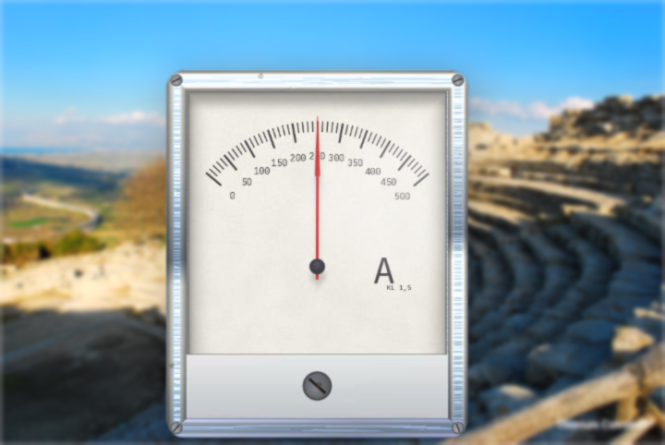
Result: 250 (A)
